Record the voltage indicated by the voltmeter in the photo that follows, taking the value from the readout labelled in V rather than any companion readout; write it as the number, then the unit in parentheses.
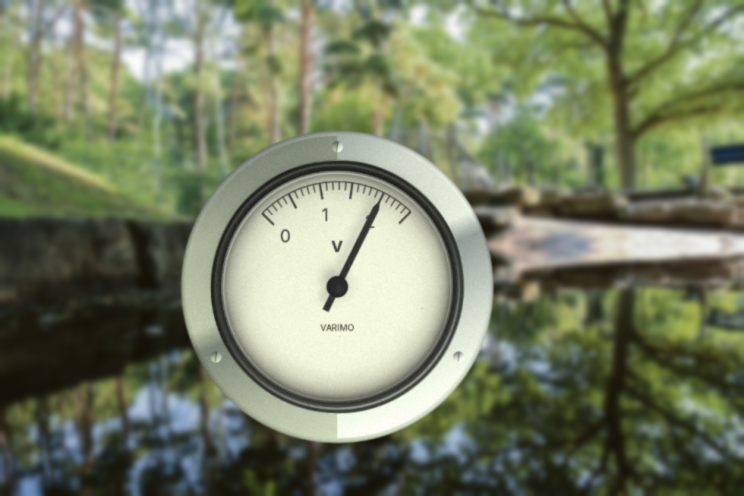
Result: 2 (V)
